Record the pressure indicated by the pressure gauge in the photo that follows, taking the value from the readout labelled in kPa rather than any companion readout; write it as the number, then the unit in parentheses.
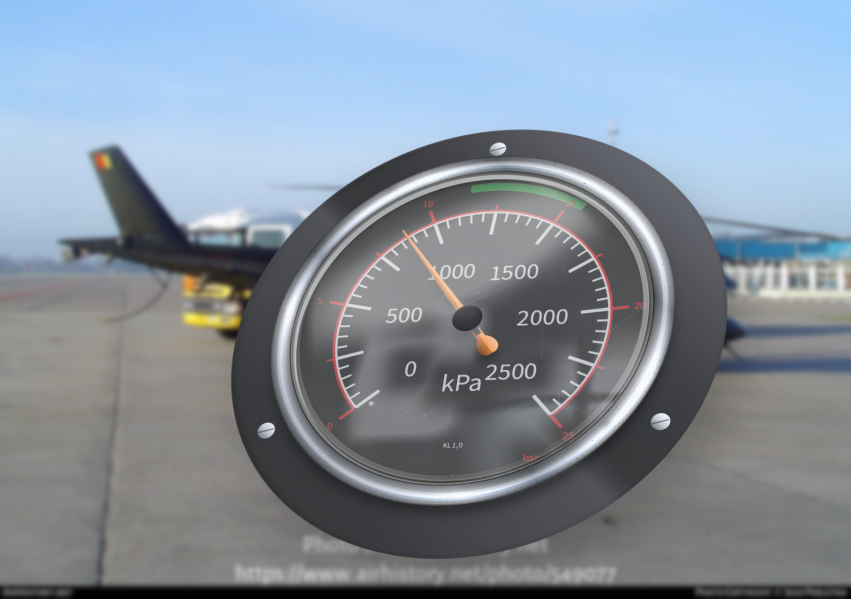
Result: 875 (kPa)
